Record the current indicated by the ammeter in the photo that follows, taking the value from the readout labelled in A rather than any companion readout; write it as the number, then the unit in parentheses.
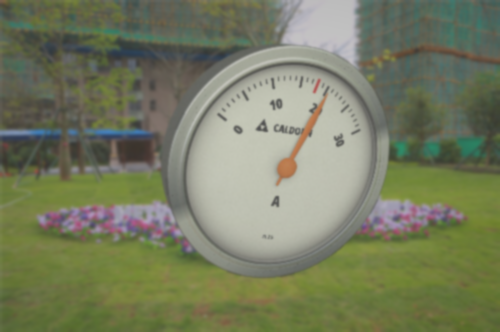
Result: 20 (A)
